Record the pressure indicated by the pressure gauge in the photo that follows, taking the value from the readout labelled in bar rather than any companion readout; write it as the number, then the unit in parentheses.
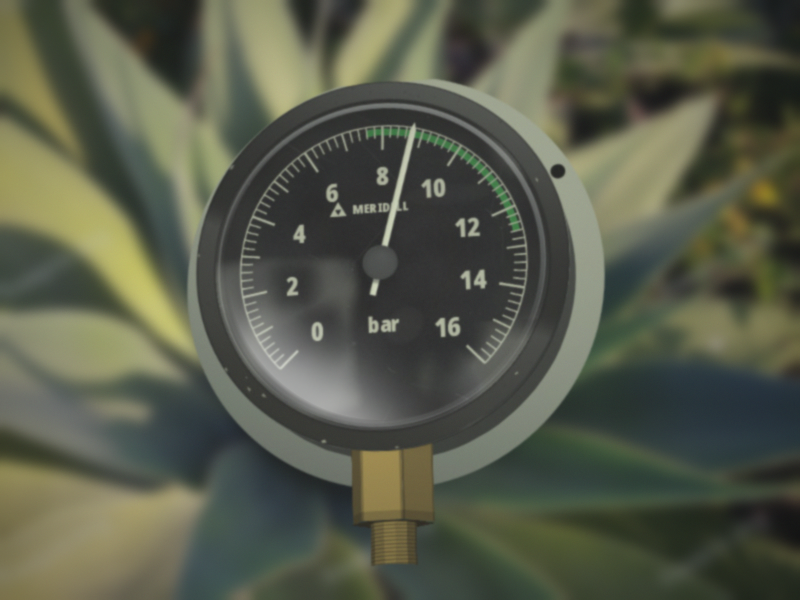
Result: 8.8 (bar)
